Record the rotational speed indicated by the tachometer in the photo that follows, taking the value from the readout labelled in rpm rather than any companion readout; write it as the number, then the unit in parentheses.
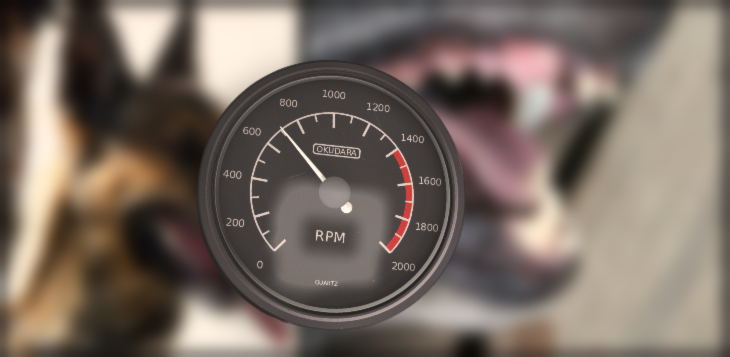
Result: 700 (rpm)
